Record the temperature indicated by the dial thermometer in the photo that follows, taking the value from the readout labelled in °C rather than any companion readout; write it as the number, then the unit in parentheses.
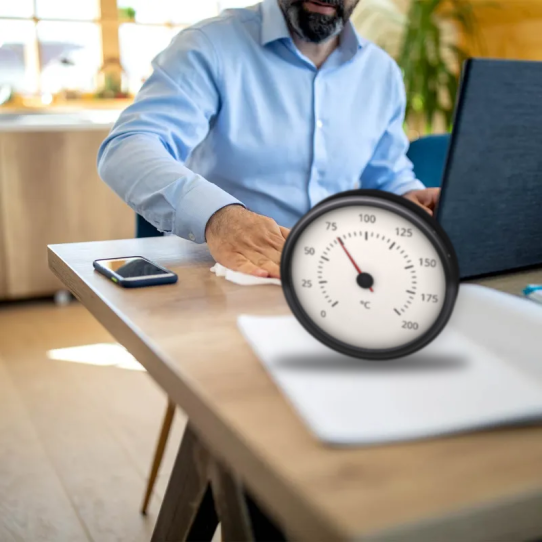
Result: 75 (°C)
